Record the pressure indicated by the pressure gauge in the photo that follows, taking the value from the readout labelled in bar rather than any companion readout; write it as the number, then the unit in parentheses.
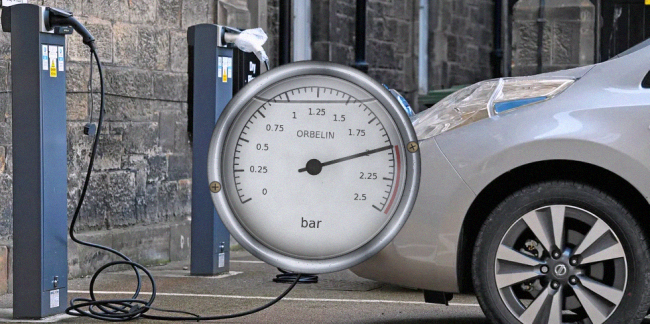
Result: 2 (bar)
